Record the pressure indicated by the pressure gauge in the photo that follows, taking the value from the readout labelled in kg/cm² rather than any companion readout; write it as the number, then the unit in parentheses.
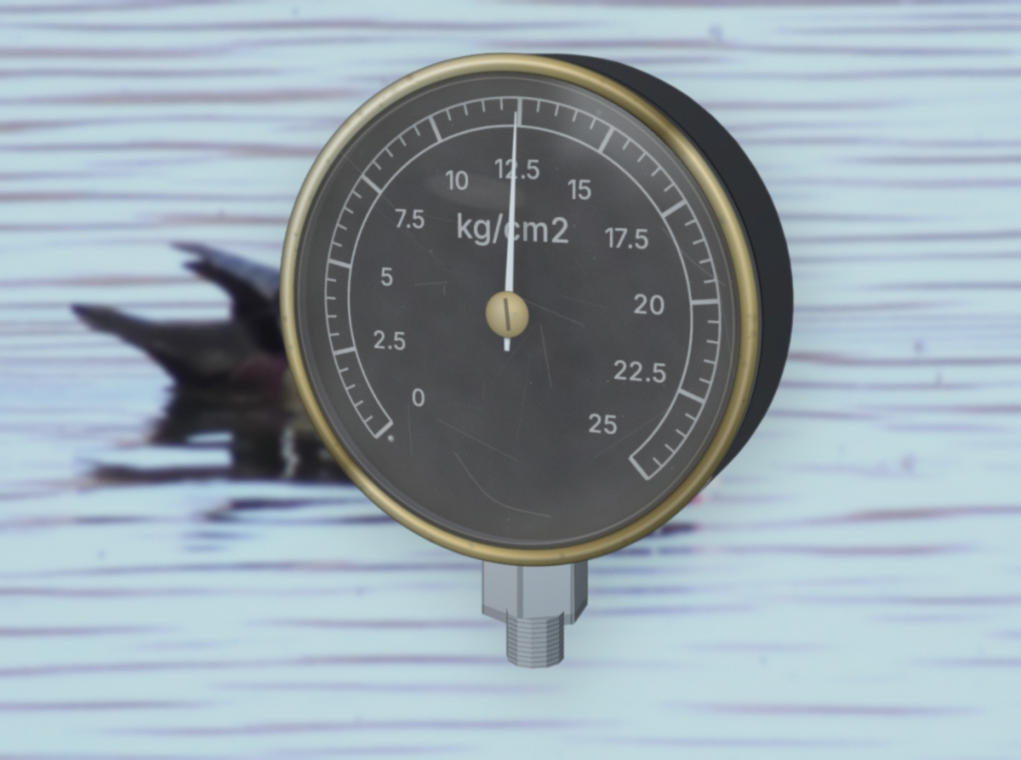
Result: 12.5 (kg/cm²)
